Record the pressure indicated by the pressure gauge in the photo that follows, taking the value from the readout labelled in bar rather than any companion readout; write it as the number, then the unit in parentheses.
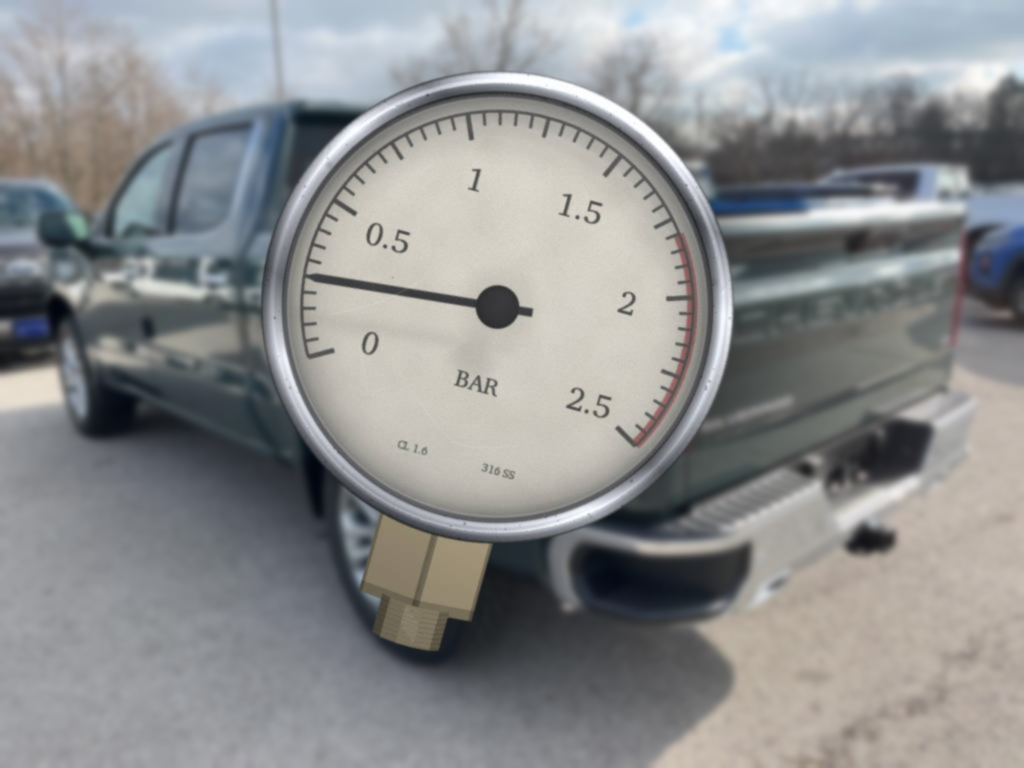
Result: 0.25 (bar)
